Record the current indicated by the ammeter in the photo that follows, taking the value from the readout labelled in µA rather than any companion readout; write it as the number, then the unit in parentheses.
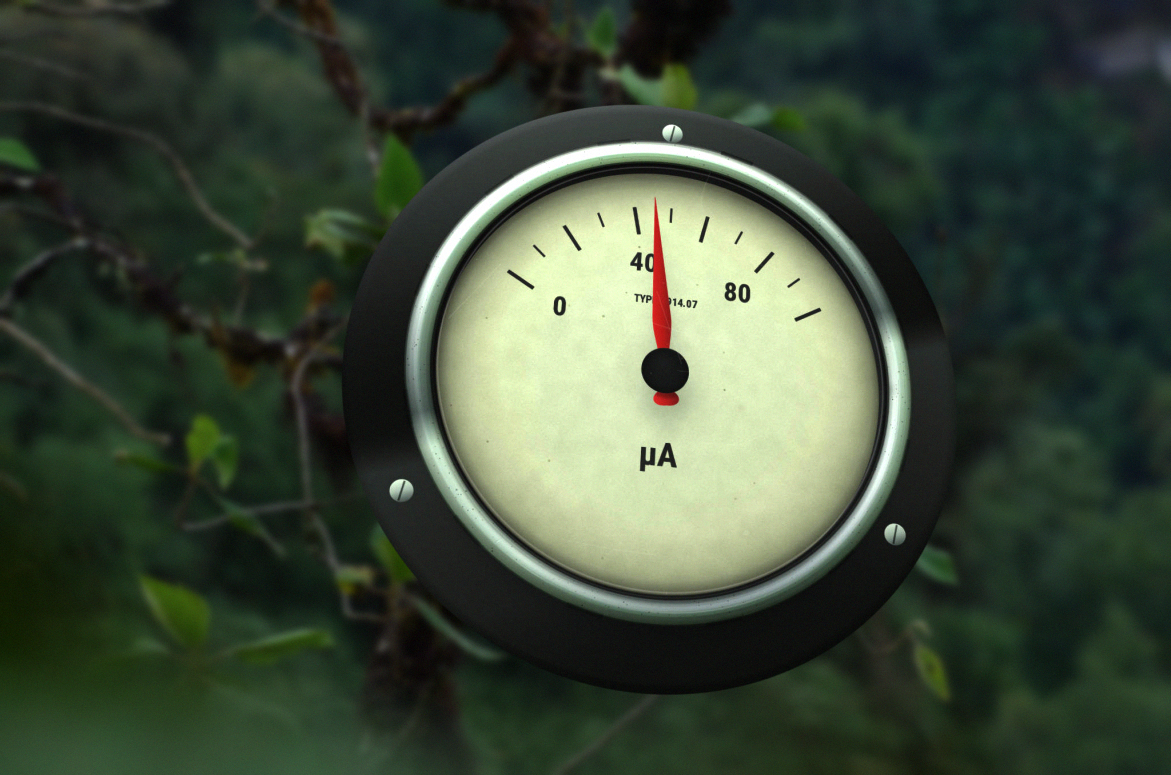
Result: 45 (µA)
